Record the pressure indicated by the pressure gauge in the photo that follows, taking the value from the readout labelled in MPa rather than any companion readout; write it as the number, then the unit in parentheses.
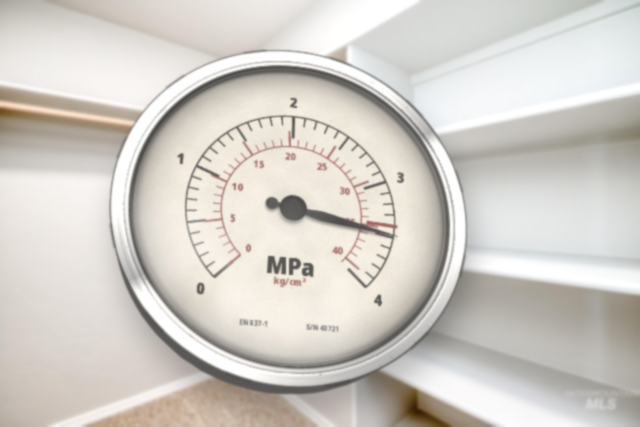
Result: 3.5 (MPa)
